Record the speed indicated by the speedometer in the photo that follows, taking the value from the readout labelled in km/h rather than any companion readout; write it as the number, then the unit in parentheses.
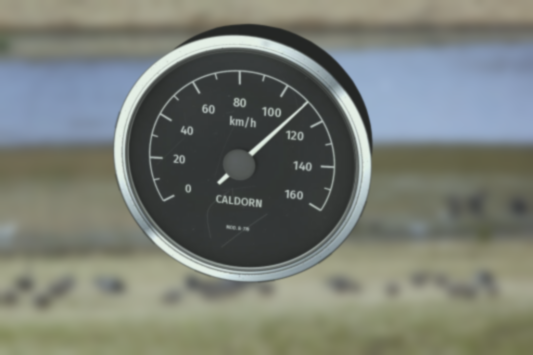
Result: 110 (km/h)
